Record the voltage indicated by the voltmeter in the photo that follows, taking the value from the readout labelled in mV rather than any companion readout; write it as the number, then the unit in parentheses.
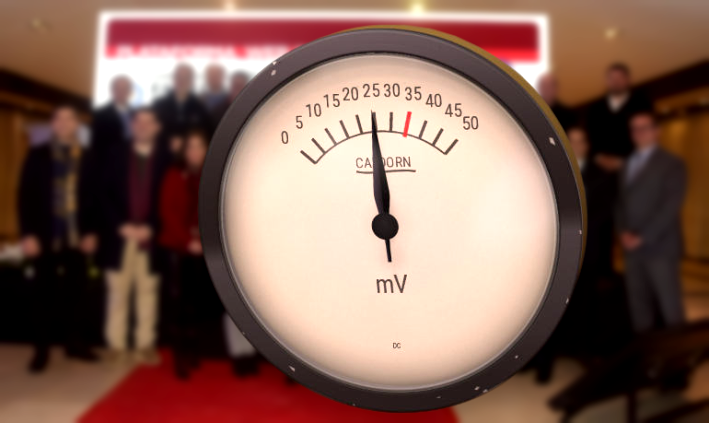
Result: 25 (mV)
